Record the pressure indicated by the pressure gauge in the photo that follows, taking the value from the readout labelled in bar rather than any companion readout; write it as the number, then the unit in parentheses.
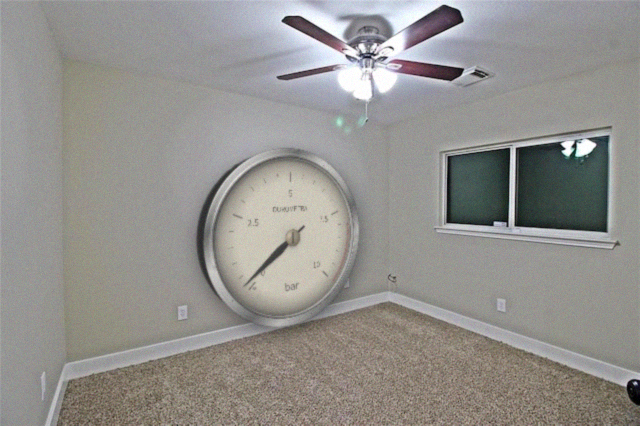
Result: 0.25 (bar)
